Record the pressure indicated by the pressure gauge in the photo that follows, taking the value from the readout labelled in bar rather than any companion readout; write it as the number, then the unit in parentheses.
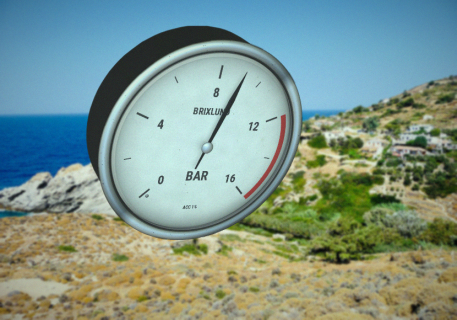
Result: 9 (bar)
